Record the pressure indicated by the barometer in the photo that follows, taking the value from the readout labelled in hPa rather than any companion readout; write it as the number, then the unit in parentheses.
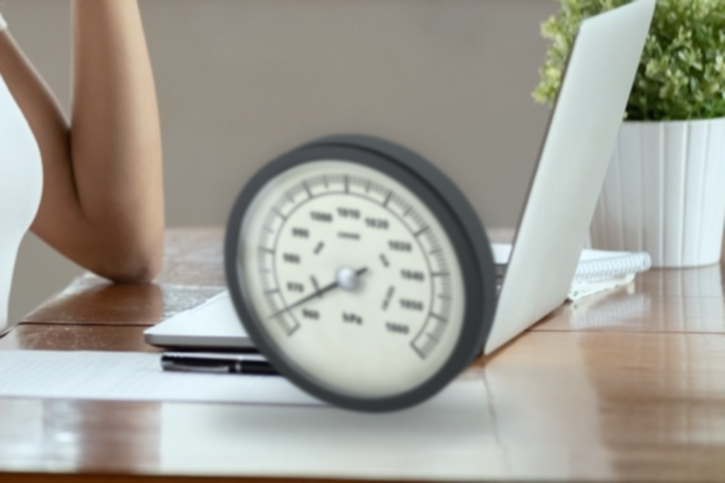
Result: 965 (hPa)
